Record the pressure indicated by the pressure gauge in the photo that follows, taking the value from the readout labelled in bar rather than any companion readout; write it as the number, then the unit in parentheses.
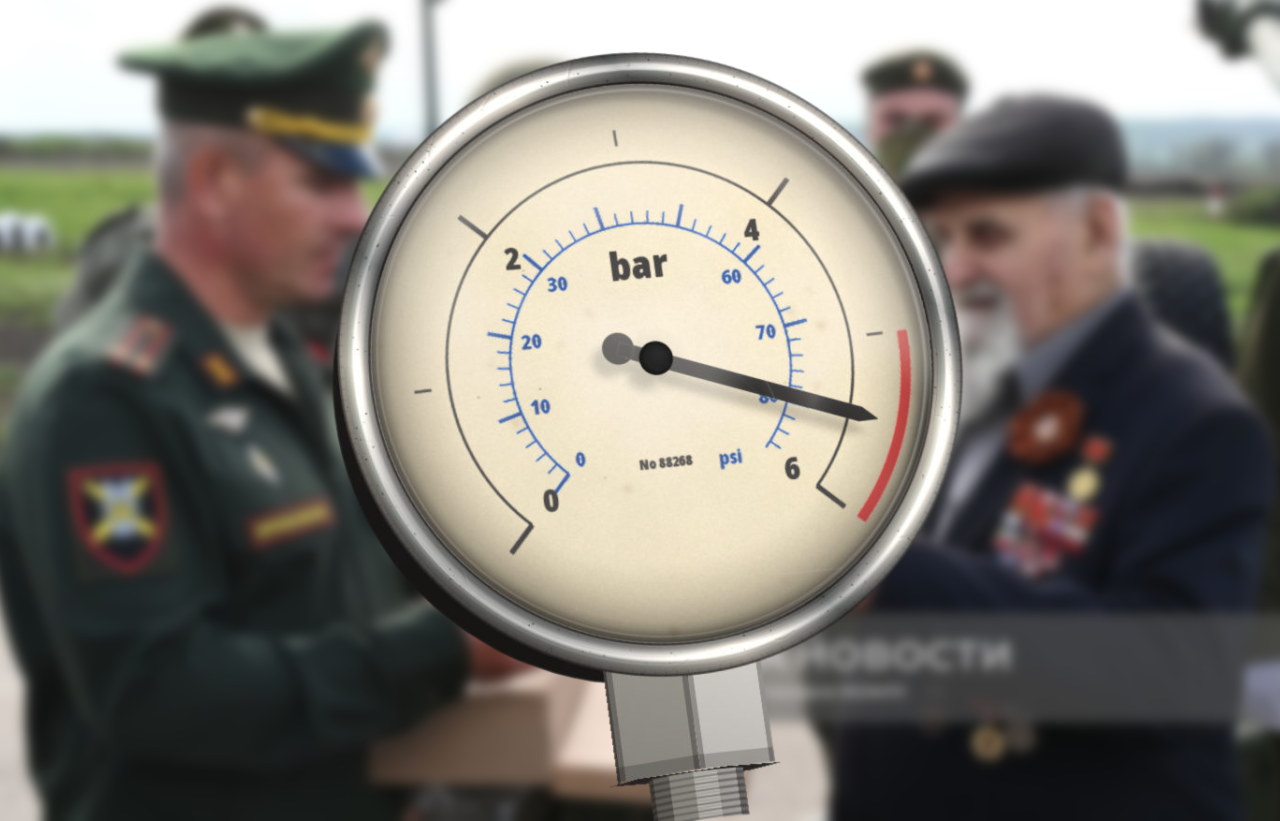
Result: 5.5 (bar)
